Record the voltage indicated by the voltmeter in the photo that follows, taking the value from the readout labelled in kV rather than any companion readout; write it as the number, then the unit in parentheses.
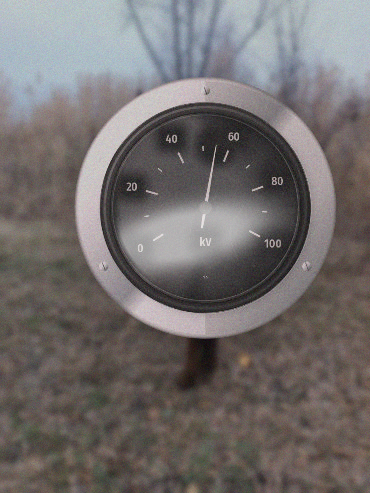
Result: 55 (kV)
